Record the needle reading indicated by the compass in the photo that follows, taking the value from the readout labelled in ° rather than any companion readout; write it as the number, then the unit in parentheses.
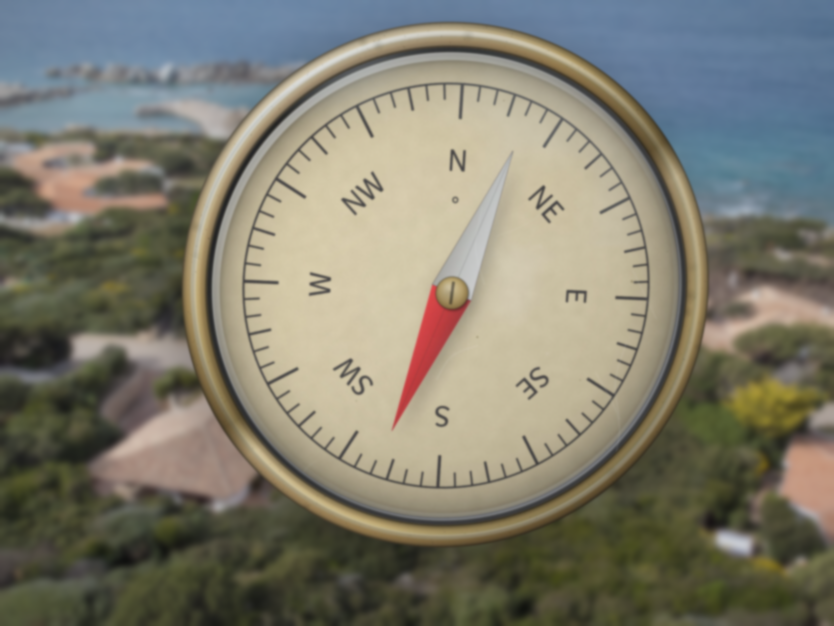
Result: 200 (°)
